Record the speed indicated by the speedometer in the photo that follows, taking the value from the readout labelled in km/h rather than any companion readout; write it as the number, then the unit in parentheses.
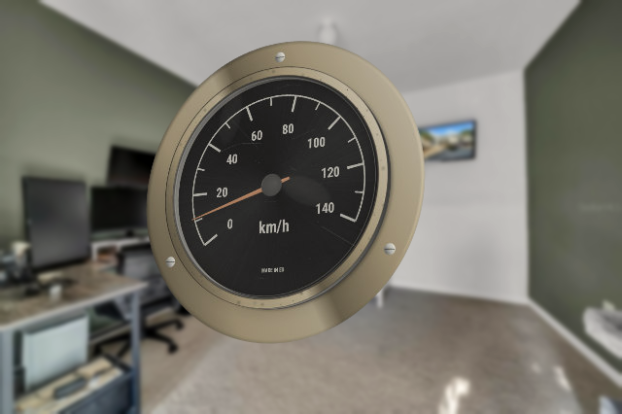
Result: 10 (km/h)
